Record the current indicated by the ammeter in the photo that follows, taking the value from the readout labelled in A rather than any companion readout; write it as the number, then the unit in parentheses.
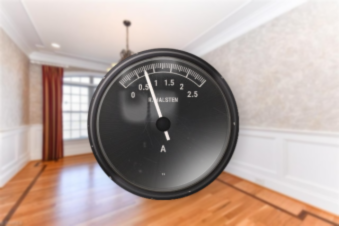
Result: 0.75 (A)
